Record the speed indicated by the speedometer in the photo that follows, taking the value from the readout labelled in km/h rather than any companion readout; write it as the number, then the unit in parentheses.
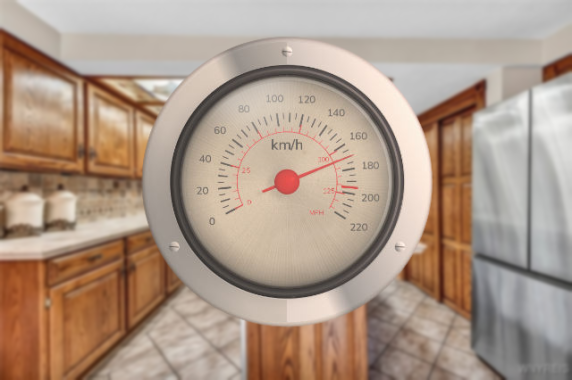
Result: 170 (km/h)
